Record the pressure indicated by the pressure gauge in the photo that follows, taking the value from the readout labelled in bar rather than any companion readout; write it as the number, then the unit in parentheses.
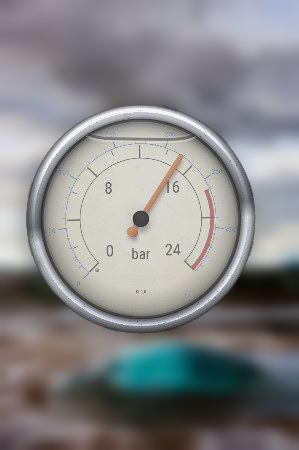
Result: 15 (bar)
